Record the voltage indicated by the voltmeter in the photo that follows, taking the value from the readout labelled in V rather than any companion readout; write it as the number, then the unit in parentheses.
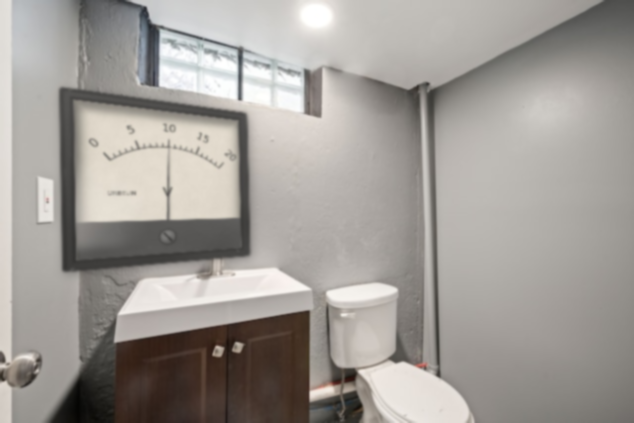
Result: 10 (V)
